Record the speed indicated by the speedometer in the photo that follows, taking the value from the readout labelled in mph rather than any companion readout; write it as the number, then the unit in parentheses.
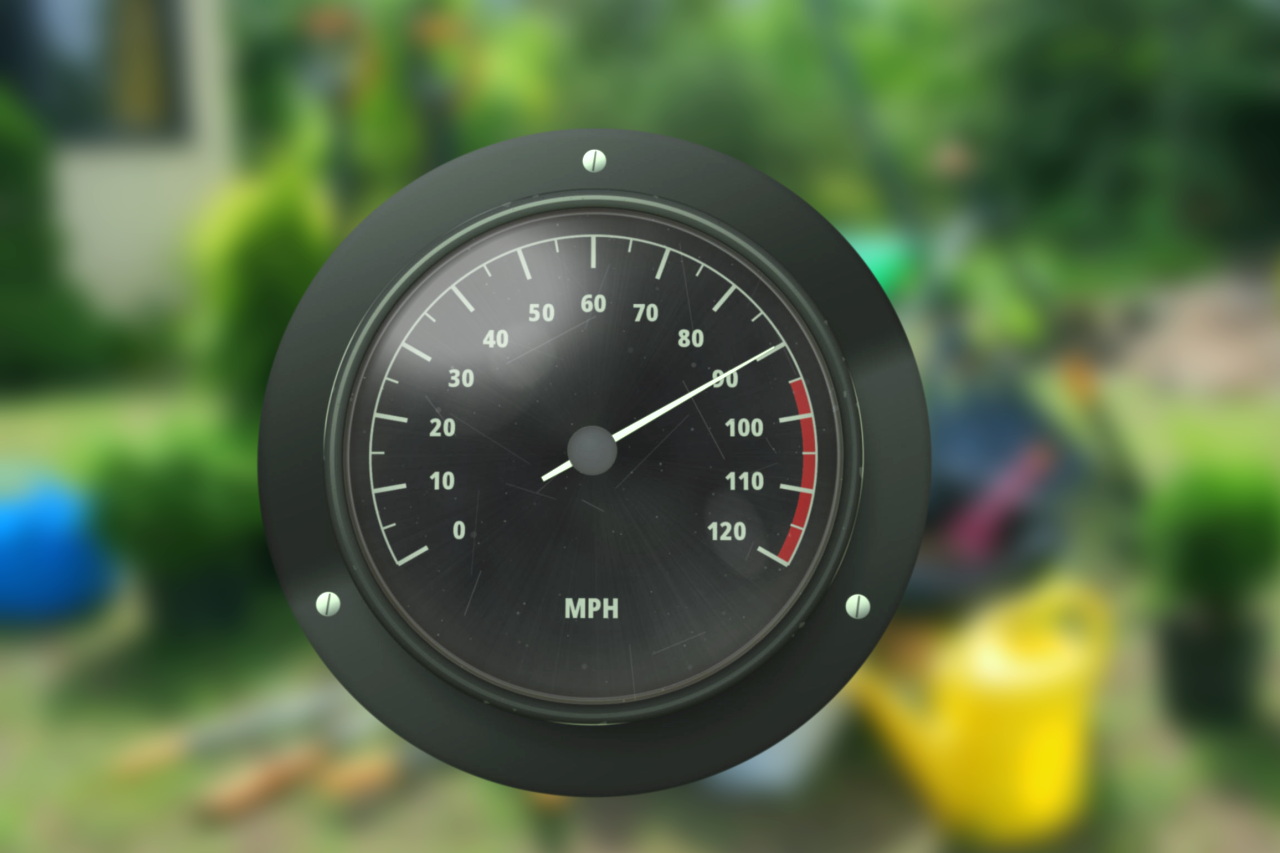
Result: 90 (mph)
